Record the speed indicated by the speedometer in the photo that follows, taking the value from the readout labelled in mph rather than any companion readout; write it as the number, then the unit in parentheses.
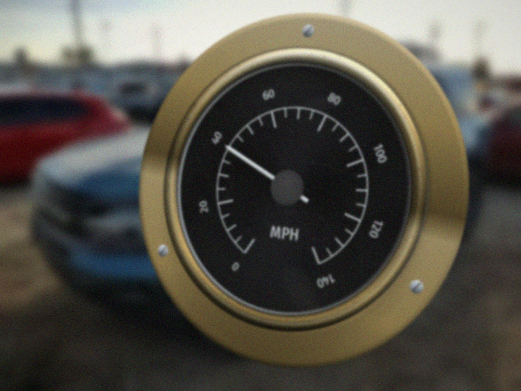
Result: 40 (mph)
